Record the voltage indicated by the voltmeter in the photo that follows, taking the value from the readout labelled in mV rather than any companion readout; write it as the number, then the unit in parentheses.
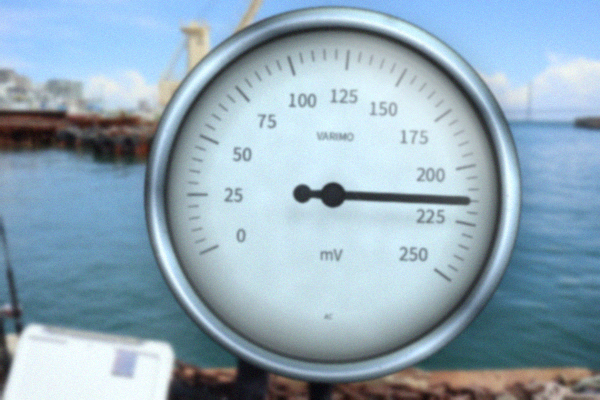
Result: 215 (mV)
